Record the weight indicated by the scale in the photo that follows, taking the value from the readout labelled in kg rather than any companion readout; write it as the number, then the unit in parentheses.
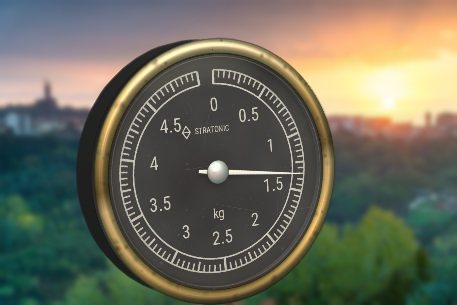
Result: 1.35 (kg)
